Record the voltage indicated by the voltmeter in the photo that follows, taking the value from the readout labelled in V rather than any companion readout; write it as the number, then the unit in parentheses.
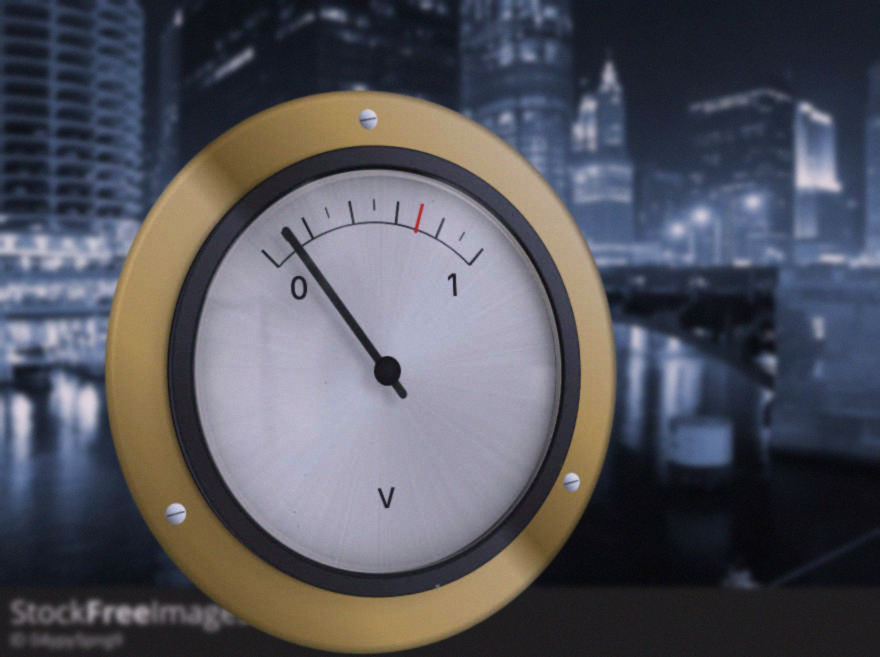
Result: 0.1 (V)
